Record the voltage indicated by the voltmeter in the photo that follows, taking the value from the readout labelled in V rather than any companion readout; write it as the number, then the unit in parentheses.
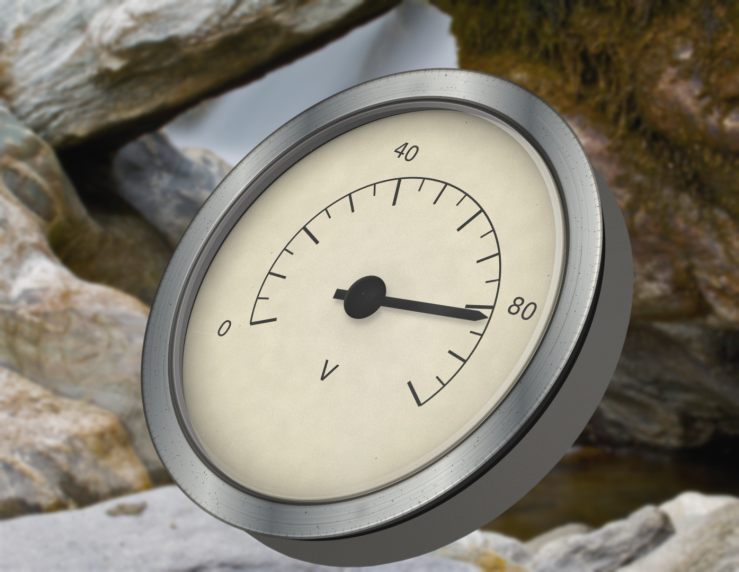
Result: 82.5 (V)
